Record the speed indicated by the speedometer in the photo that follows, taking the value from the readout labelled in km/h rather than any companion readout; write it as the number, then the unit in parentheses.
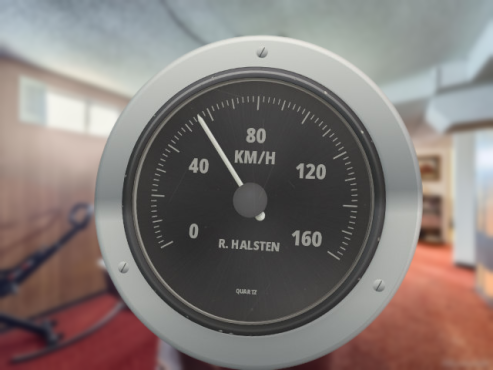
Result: 56 (km/h)
